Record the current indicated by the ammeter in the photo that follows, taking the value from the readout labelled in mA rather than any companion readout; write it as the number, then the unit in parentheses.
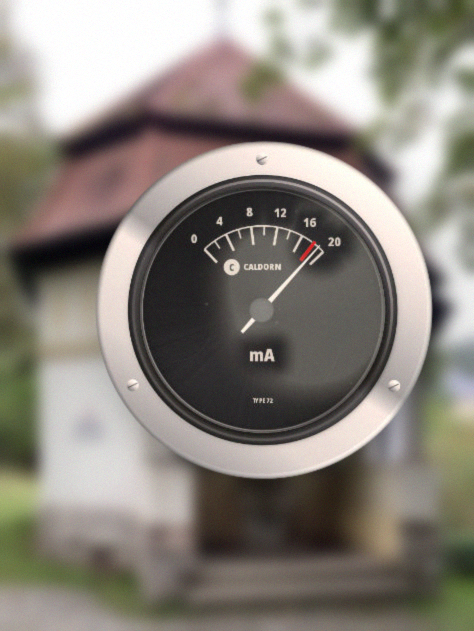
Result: 19 (mA)
